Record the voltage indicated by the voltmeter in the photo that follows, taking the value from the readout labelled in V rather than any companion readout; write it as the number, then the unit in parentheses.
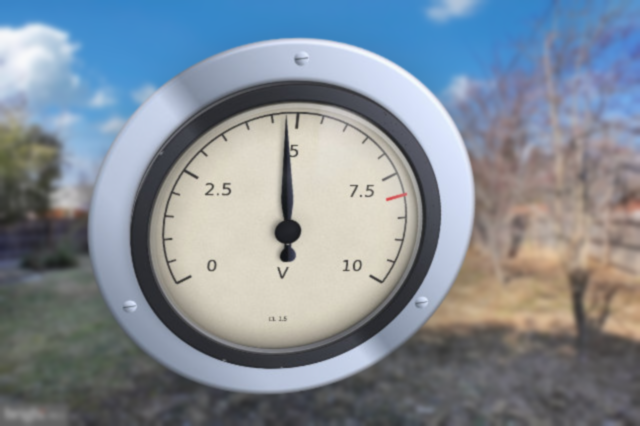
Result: 4.75 (V)
